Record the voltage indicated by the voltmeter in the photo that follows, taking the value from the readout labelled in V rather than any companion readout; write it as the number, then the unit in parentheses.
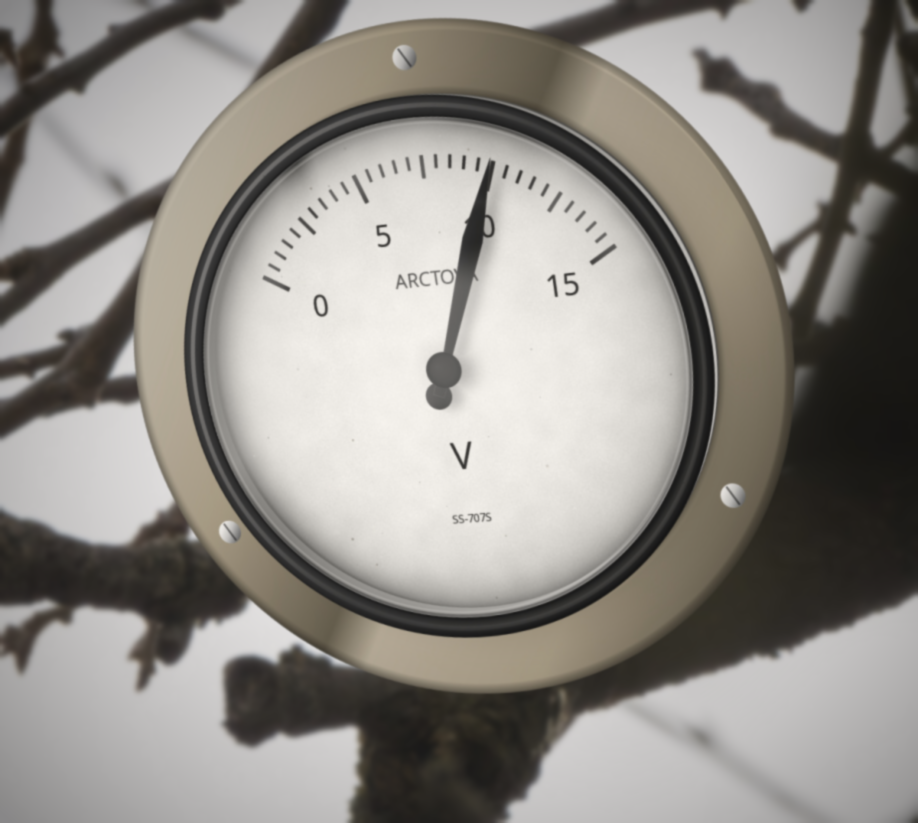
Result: 10 (V)
